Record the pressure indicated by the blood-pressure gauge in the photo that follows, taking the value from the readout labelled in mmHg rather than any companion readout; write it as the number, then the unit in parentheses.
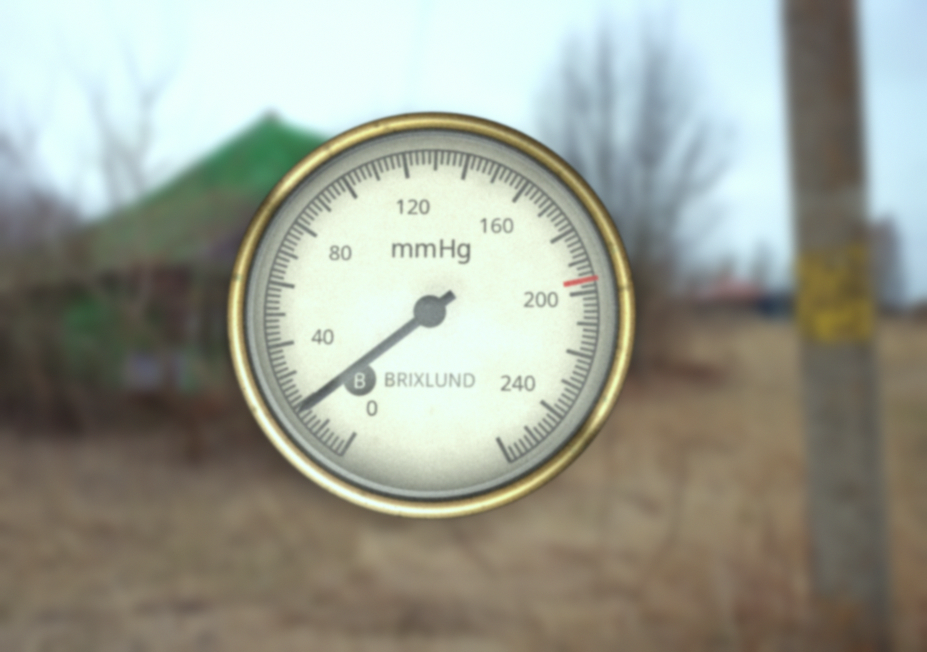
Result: 18 (mmHg)
